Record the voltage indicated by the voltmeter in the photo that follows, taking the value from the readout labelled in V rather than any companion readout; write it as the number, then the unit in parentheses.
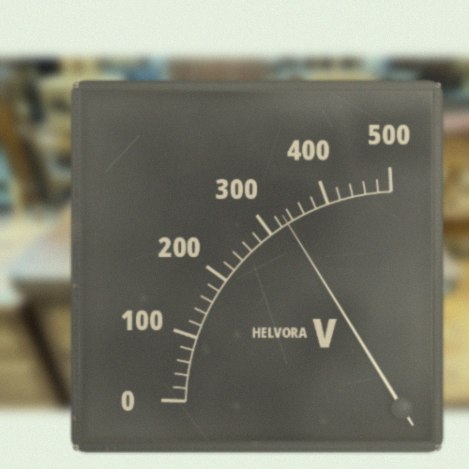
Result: 330 (V)
